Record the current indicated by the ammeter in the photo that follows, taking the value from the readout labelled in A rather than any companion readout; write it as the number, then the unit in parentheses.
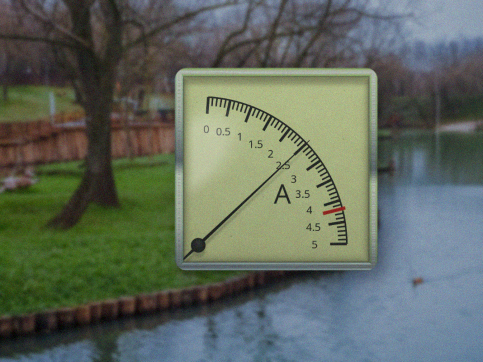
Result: 2.5 (A)
